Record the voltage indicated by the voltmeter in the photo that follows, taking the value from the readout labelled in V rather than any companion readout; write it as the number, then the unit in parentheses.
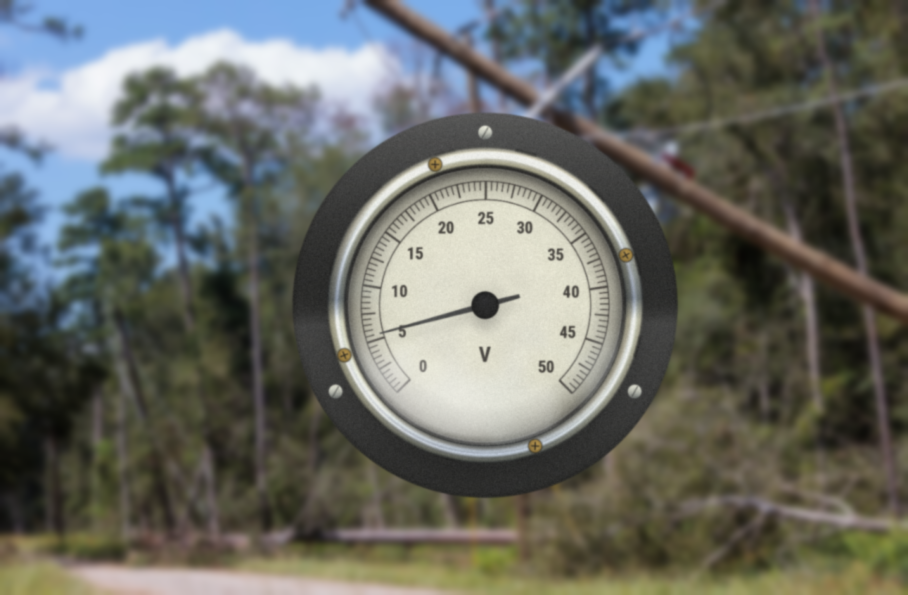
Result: 5.5 (V)
